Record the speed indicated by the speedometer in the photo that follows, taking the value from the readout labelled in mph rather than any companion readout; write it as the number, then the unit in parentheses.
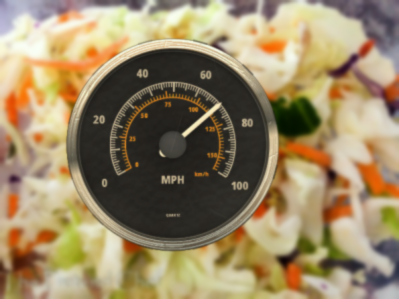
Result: 70 (mph)
